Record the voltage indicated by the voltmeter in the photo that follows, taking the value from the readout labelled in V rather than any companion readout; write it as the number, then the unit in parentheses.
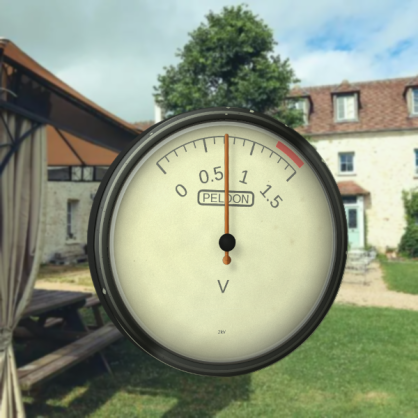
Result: 0.7 (V)
